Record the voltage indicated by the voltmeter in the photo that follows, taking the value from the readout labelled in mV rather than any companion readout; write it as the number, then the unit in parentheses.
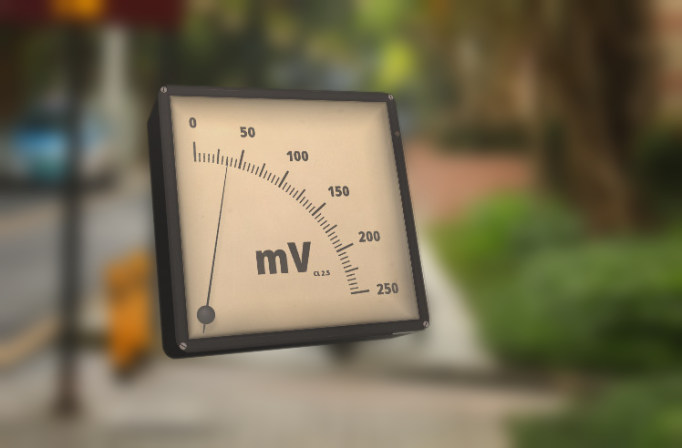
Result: 35 (mV)
